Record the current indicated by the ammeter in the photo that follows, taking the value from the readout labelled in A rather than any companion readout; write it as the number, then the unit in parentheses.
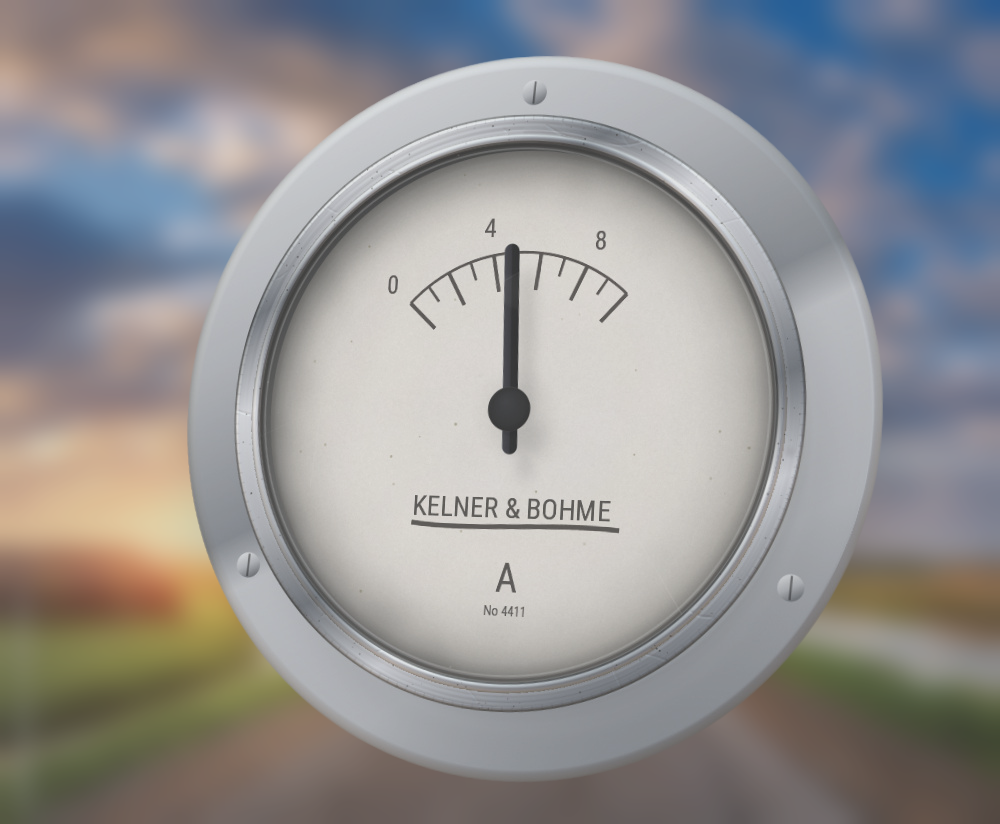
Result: 5 (A)
